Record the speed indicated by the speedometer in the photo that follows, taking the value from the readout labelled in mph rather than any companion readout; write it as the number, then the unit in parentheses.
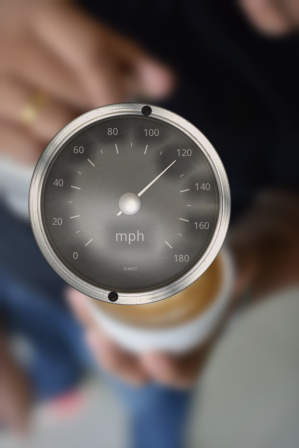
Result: 120 (mph)
